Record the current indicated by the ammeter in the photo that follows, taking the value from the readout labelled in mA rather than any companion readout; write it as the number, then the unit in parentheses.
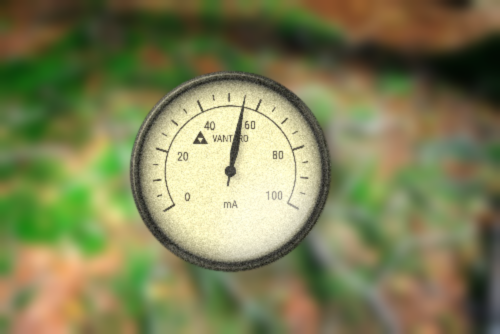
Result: 55 (mA)
